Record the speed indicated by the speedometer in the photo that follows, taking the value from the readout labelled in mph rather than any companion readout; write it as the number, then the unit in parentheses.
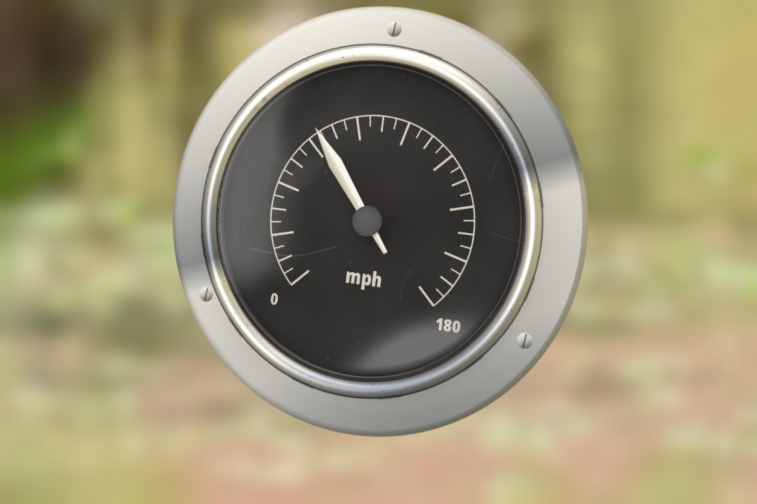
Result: 65 (mph)
